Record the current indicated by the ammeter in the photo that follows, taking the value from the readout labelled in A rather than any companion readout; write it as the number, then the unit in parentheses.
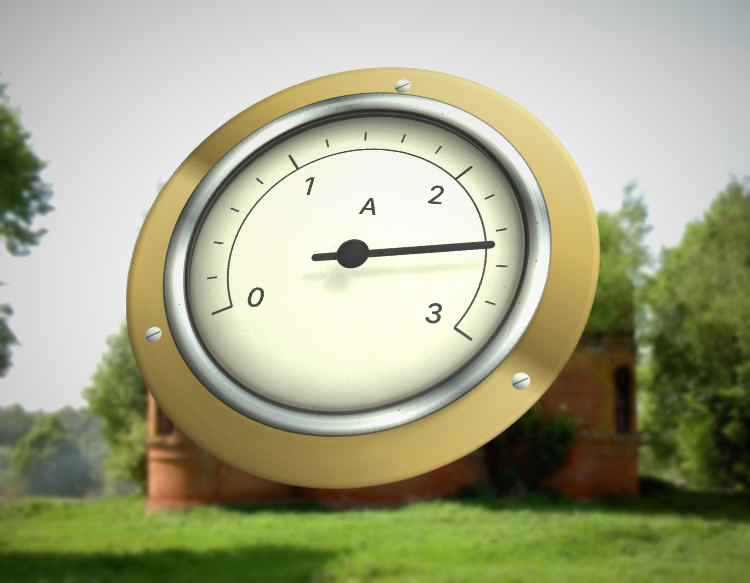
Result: 2.5 (A)
